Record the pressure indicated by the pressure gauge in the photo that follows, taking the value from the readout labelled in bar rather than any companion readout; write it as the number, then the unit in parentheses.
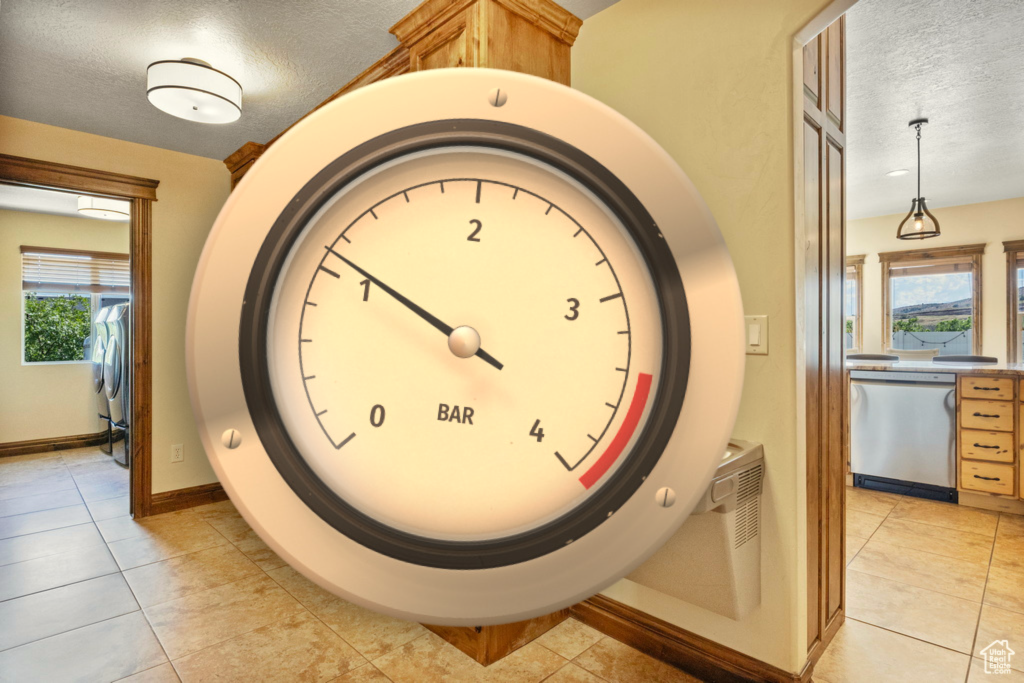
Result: 1.1 (bar)
